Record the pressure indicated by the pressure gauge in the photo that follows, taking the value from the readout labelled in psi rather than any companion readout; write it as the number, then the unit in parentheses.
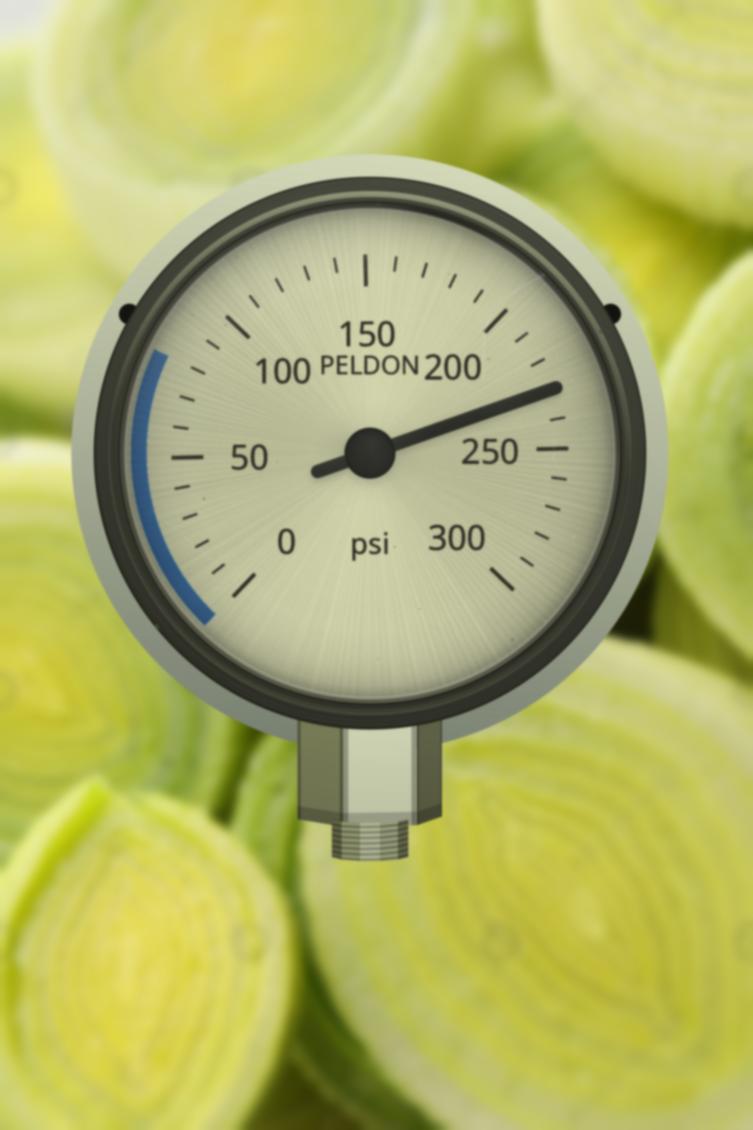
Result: 230 (psi)
